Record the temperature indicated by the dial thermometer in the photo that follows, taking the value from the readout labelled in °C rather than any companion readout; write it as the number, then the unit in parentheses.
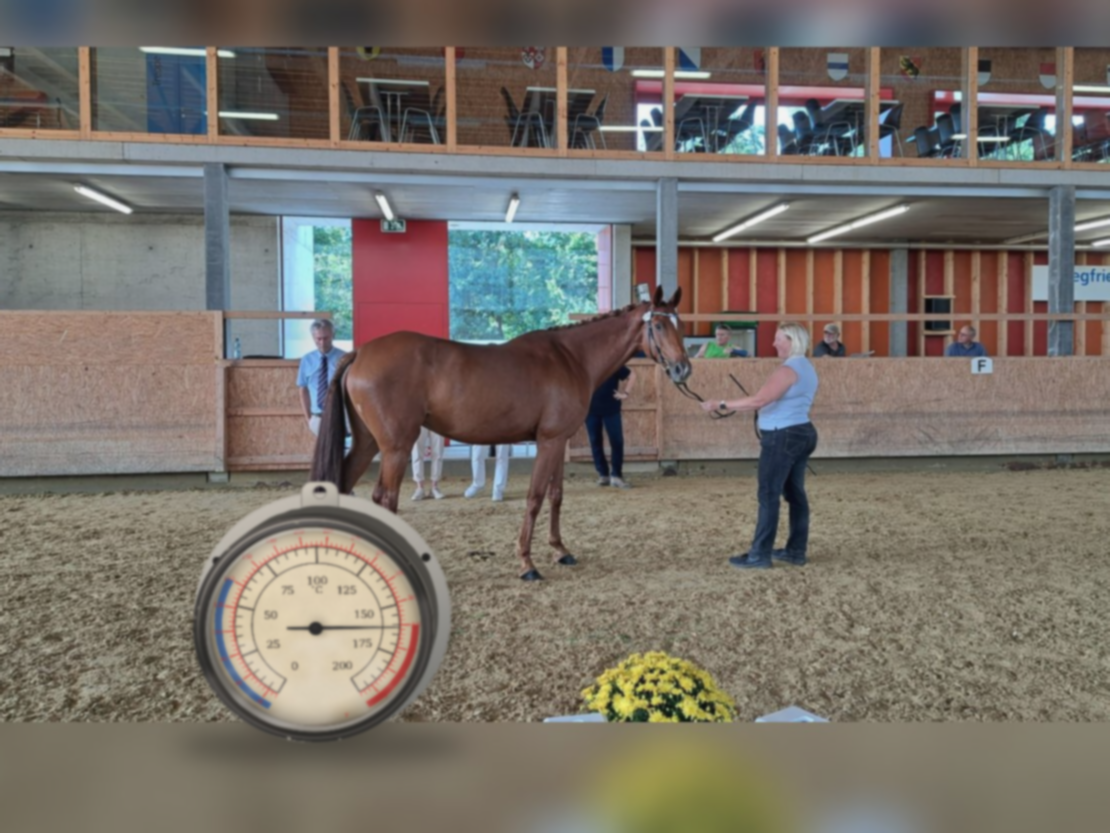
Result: 160 (°C)
